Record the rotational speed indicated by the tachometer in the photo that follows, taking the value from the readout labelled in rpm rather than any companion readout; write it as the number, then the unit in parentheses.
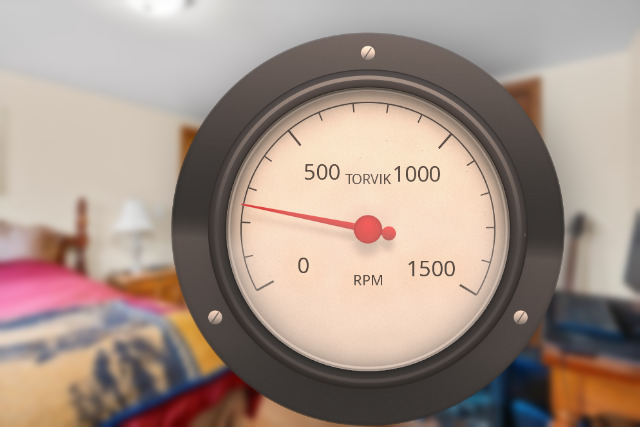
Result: 250 (rpm)
